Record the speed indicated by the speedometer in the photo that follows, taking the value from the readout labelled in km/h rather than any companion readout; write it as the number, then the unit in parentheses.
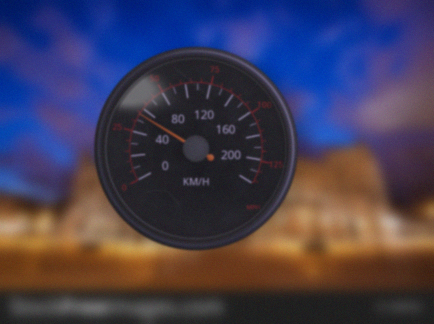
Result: 55 (km/h)
